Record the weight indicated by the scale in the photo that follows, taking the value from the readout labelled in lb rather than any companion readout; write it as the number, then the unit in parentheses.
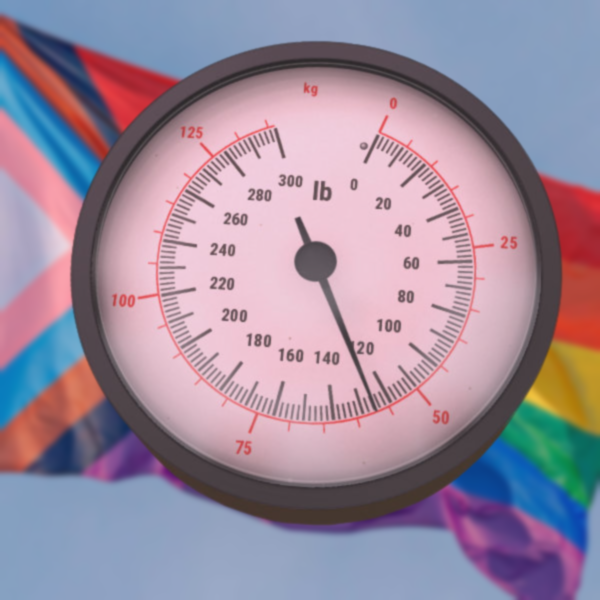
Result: 126 (lb)
